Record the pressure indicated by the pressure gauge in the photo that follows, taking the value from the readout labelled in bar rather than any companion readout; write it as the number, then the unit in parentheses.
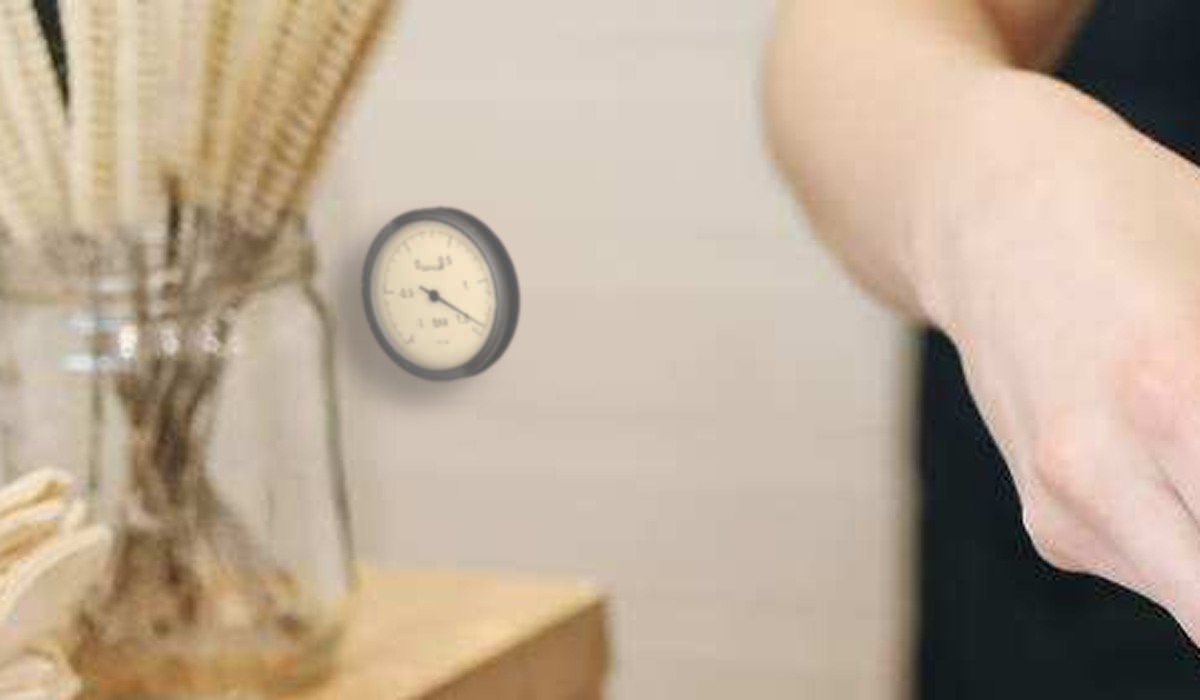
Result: 1.4 (bar)
